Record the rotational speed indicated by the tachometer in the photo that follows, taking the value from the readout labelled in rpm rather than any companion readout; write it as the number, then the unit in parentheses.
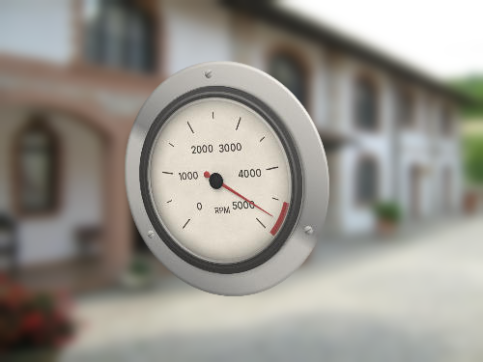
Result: 4750 (rpm)
